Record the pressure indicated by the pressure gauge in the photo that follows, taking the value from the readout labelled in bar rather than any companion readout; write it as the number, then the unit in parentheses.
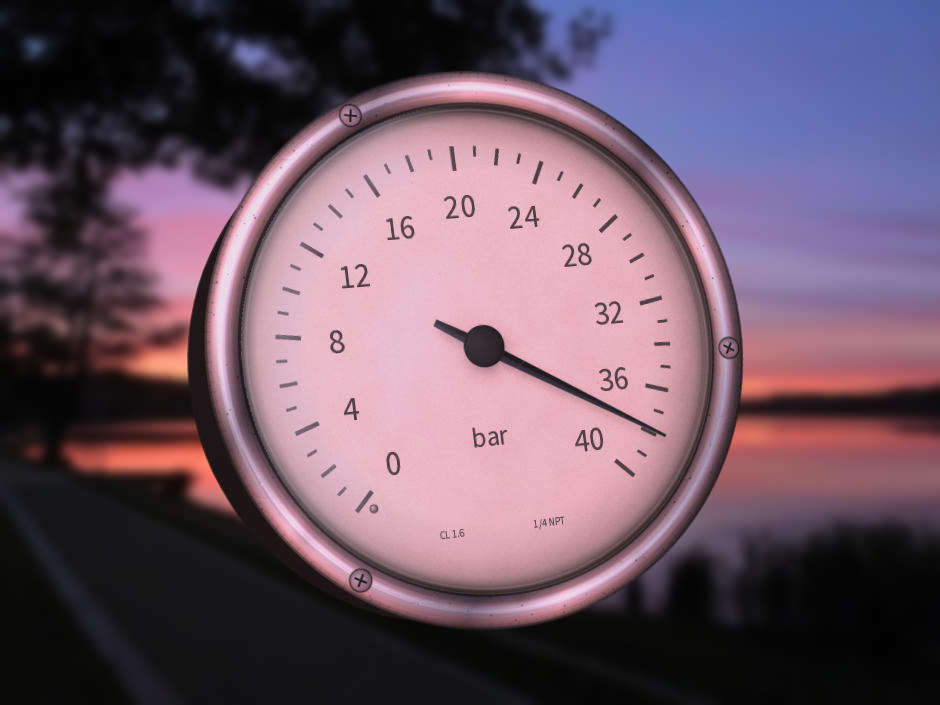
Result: 38 (bar)
